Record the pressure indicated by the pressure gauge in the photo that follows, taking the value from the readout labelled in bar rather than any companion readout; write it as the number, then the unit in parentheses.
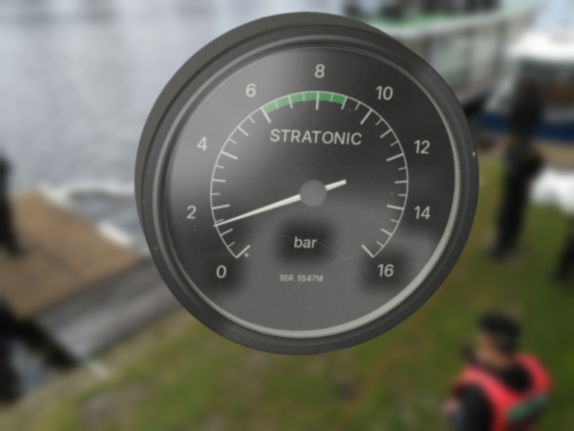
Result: 1.5 (bar)
